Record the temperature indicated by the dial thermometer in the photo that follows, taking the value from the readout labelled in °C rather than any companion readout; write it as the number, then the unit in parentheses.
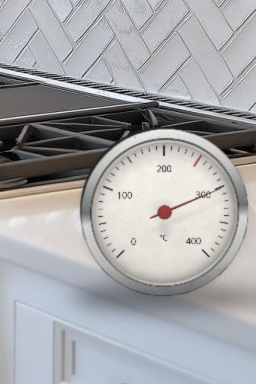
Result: 300 (°C)
